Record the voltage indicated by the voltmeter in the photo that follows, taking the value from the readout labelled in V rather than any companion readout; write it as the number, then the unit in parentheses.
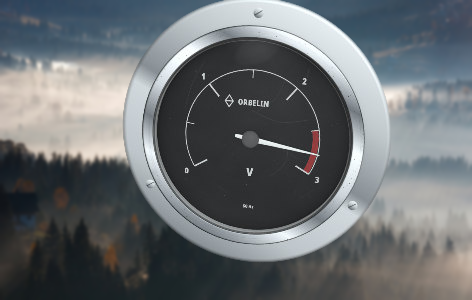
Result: 2.75 (V)
